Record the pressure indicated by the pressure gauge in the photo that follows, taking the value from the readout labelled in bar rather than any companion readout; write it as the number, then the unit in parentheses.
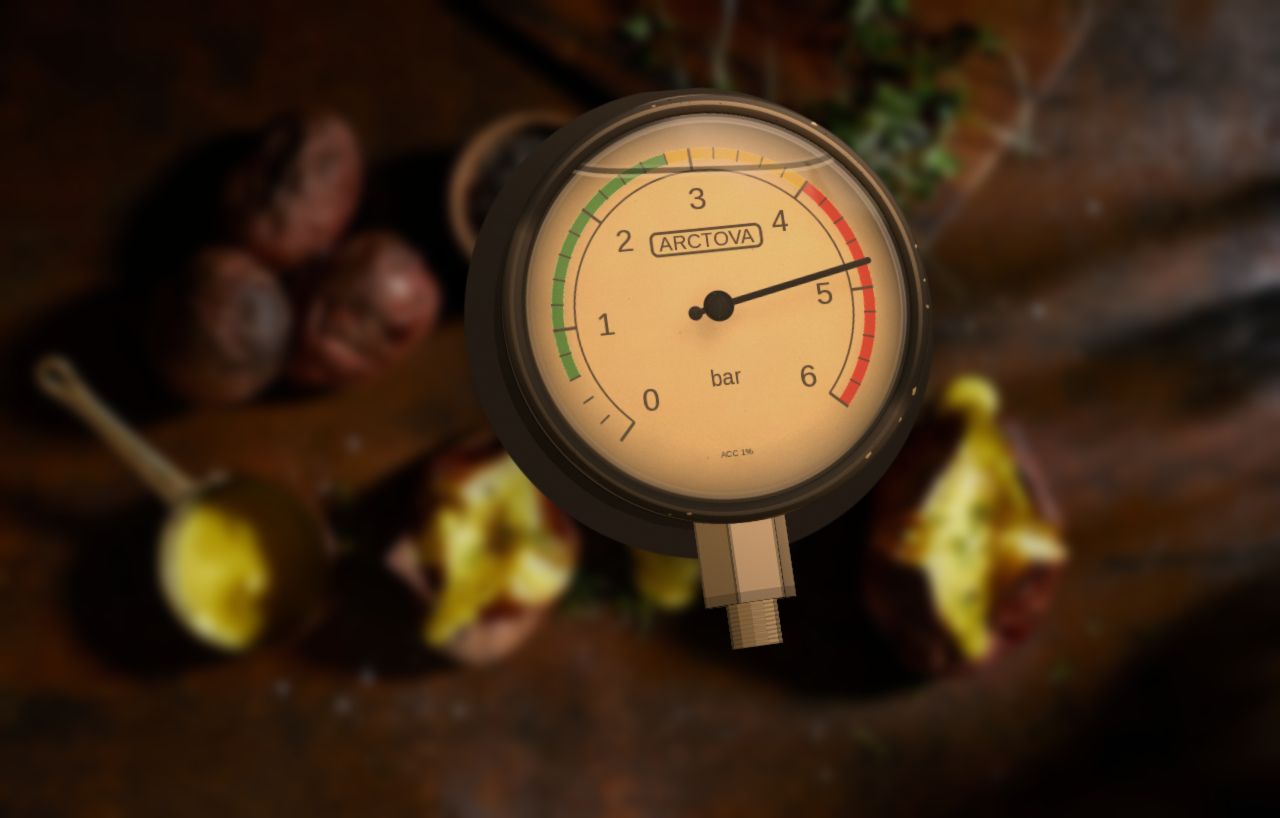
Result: 4.8 (bar)
